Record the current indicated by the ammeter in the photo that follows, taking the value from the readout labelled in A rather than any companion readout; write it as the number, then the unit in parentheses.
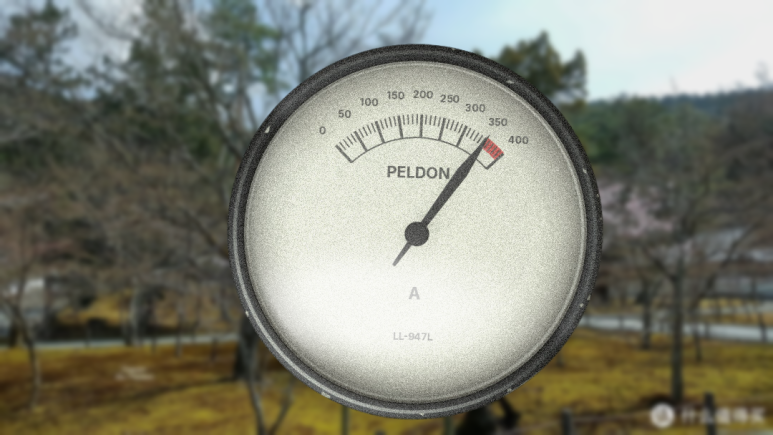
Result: 350 (A)
